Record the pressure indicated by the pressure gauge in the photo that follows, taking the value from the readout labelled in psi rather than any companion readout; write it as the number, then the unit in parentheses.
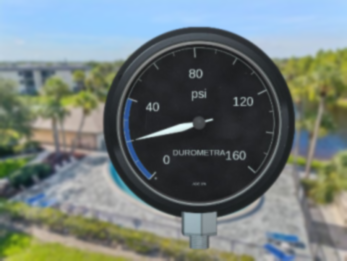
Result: 20 (psi)
